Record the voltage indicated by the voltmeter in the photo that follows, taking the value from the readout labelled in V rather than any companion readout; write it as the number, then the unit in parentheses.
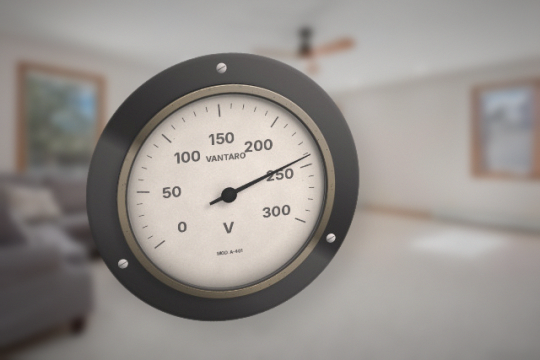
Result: 240 (V)
